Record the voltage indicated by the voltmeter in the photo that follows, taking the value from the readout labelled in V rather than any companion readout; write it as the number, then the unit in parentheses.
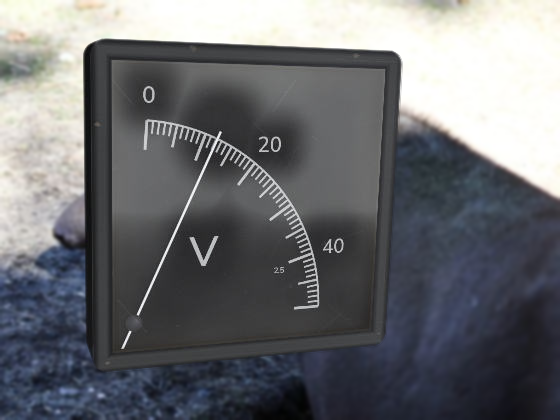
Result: 12 (V)
